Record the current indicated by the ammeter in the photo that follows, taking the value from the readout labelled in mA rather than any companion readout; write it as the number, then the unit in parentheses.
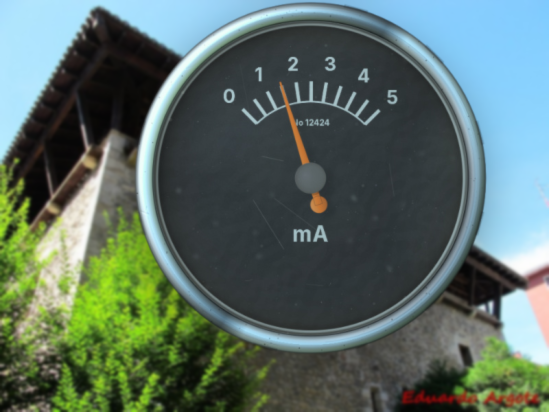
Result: 1.5 (mA)
